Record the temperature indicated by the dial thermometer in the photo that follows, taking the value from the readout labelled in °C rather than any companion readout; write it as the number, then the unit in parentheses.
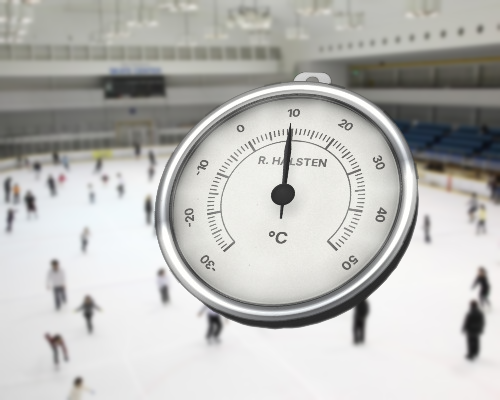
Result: 10 (°C)
